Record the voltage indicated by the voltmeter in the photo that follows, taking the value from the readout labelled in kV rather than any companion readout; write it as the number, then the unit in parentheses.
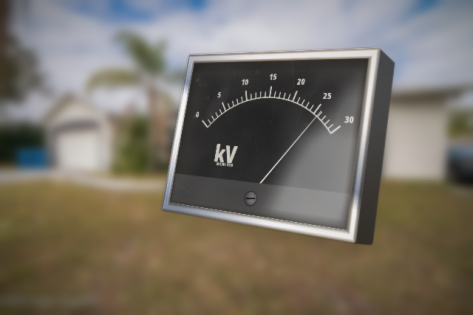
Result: 26 (kV)
